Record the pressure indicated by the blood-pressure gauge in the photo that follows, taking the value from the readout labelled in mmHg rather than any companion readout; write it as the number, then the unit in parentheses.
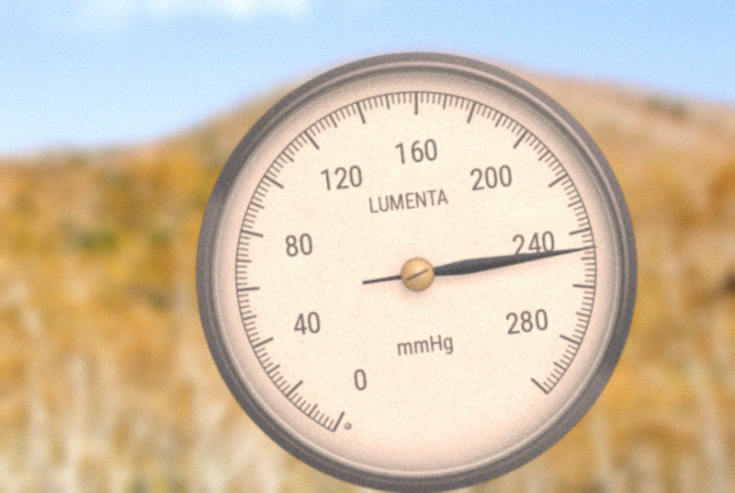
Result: 246 (mmHg)
